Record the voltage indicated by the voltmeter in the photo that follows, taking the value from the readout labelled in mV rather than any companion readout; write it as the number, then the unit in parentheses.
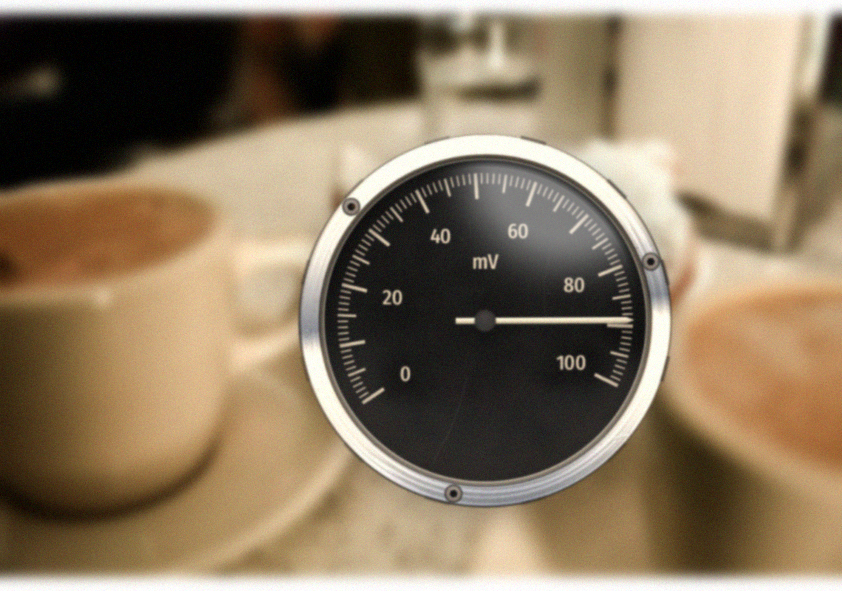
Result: 89 (mV)
